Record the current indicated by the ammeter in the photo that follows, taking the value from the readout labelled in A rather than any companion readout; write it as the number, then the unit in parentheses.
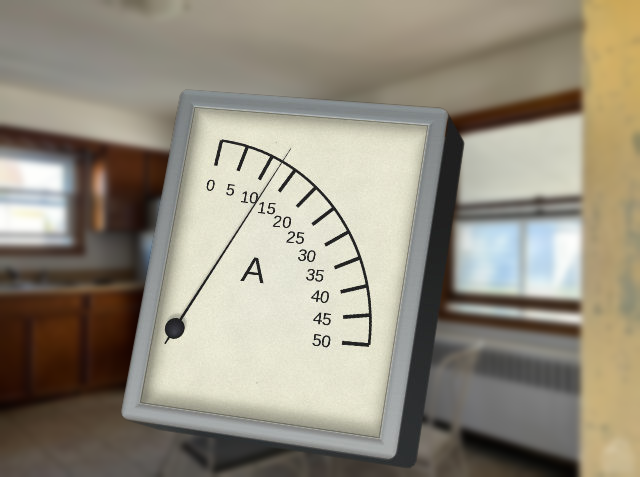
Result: 12.5 (A)
